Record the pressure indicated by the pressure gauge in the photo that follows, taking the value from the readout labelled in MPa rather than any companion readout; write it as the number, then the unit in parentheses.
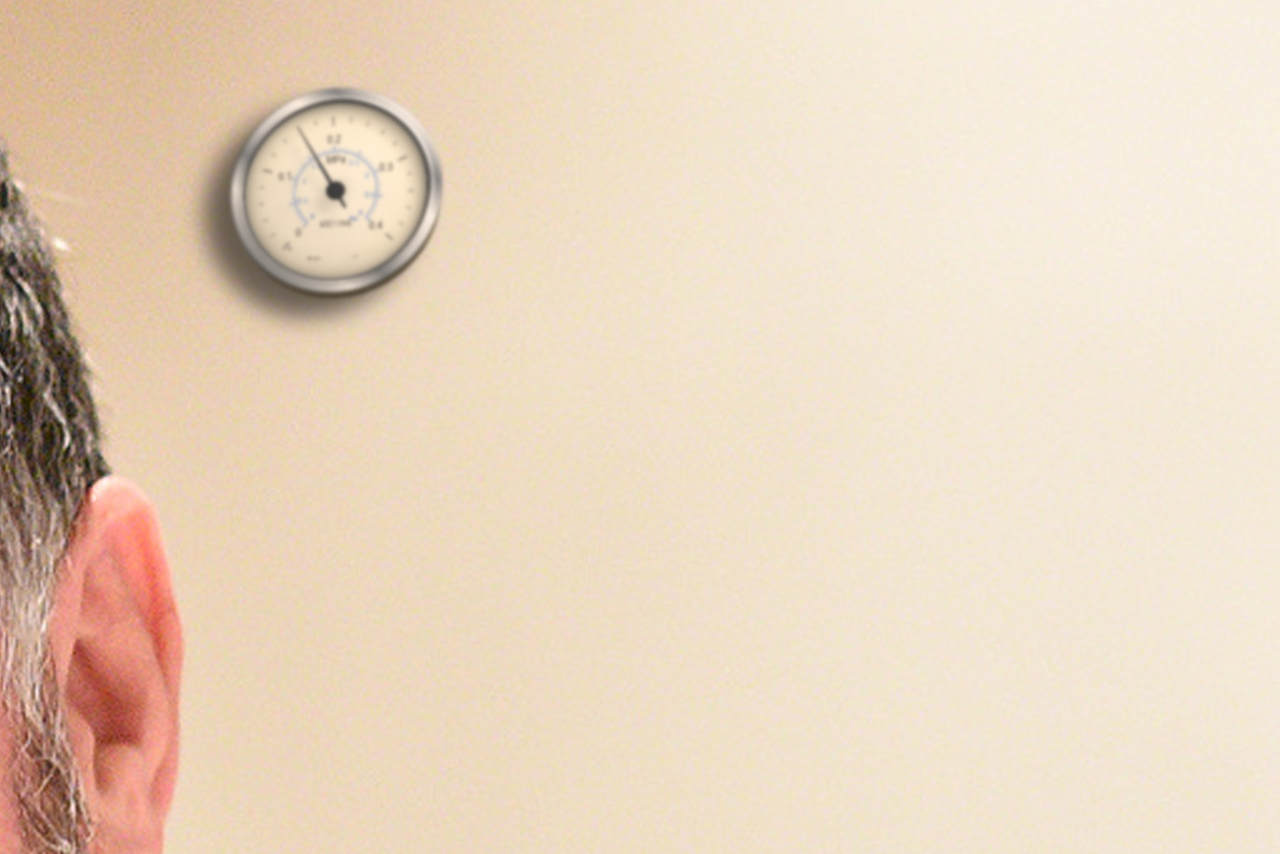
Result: 0.16 (MPa)
